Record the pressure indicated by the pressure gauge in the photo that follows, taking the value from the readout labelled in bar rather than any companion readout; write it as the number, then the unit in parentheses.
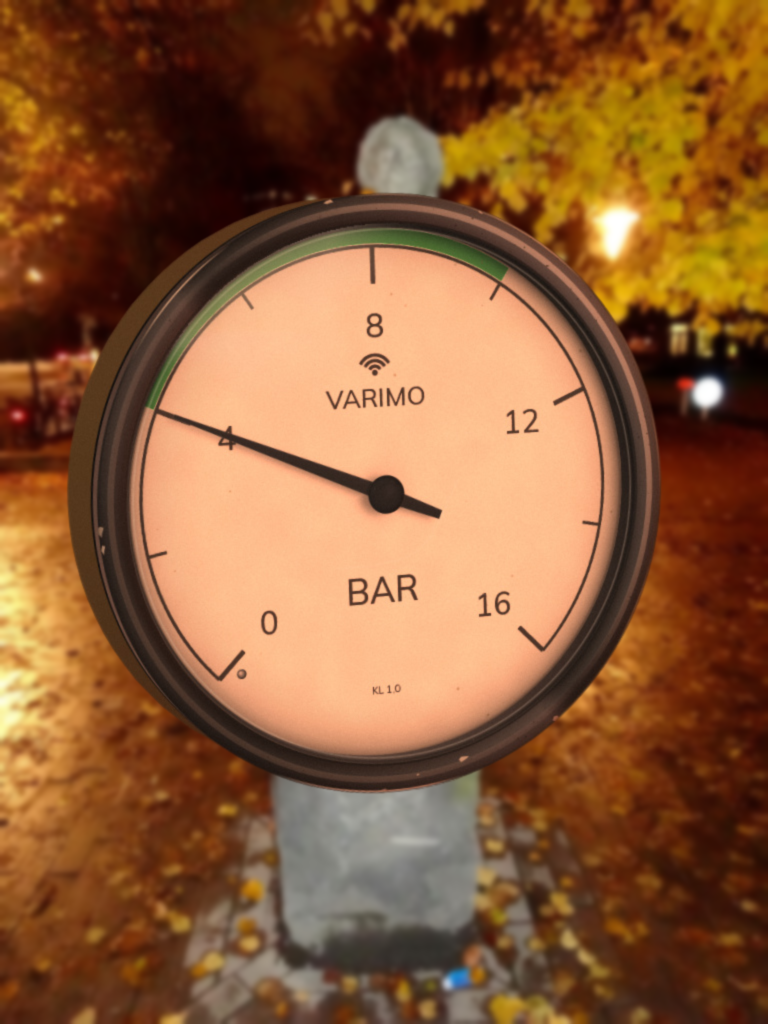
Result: 4 (bar)
